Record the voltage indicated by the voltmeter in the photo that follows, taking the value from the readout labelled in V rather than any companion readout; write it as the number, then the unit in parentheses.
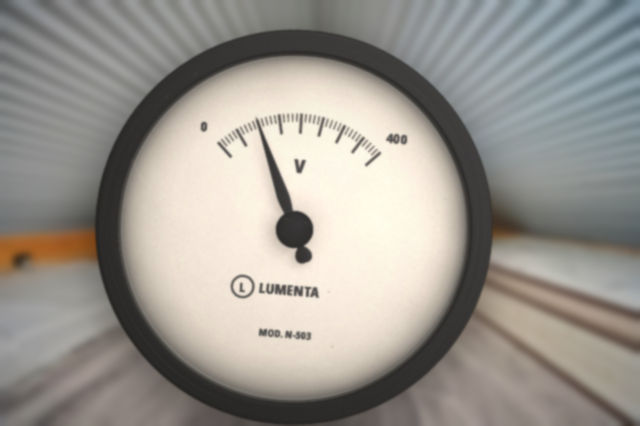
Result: 100 (V)
